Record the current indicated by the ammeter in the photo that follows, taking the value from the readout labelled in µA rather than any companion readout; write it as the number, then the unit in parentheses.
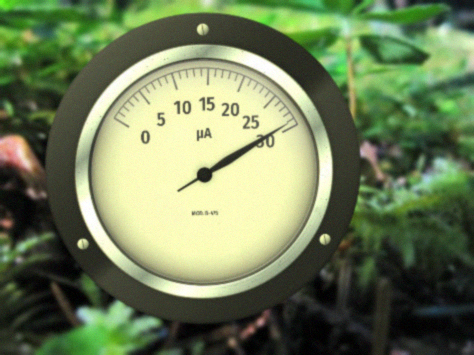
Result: 29 (µA)
